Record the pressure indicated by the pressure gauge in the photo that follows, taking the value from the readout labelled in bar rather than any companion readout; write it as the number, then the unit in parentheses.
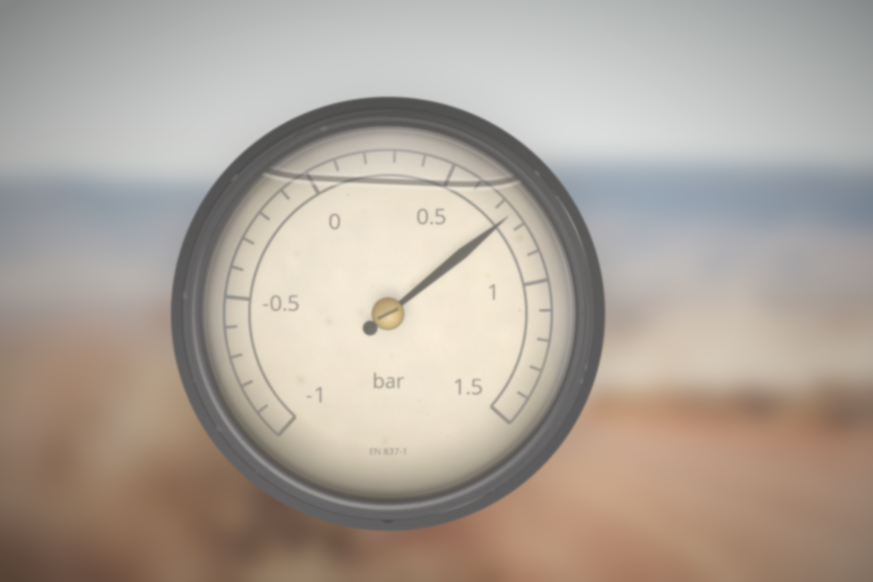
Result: 0.75 (bar)
